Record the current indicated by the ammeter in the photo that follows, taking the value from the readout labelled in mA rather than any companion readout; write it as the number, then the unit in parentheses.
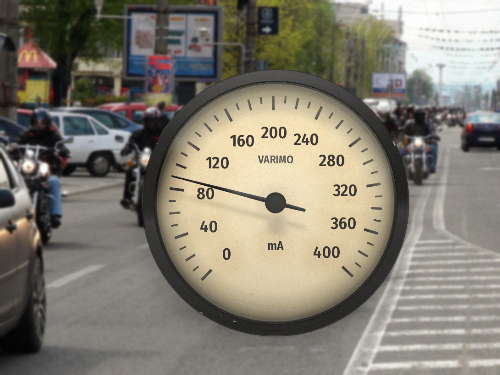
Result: 90 (mA)
